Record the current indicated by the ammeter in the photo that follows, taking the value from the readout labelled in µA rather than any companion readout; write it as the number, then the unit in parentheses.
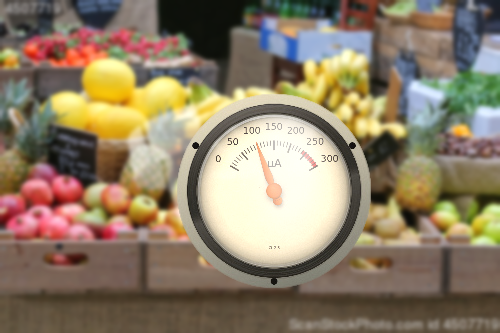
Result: 100 (µA)
